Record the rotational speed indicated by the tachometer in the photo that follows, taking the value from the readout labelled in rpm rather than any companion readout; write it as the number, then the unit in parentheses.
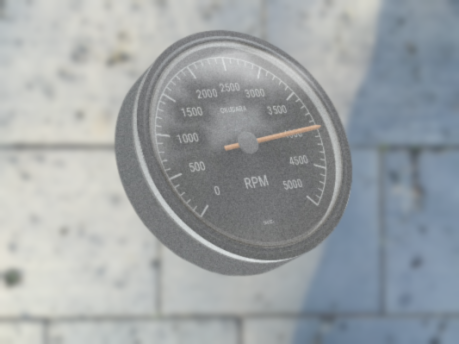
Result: 4000 (rpm)
